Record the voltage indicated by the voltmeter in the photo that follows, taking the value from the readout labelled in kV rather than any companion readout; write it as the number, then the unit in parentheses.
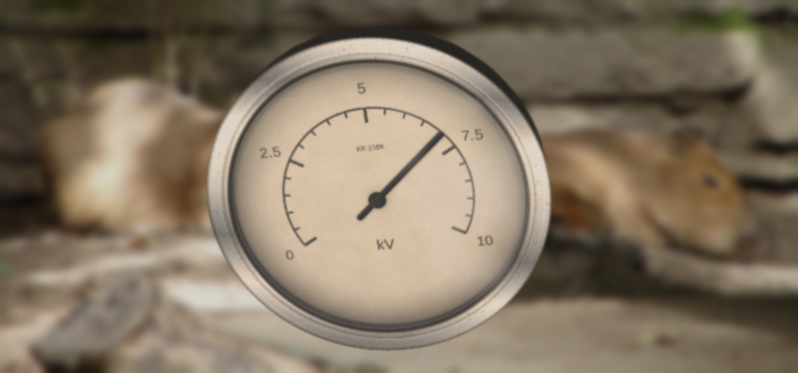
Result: 7 (kV)
